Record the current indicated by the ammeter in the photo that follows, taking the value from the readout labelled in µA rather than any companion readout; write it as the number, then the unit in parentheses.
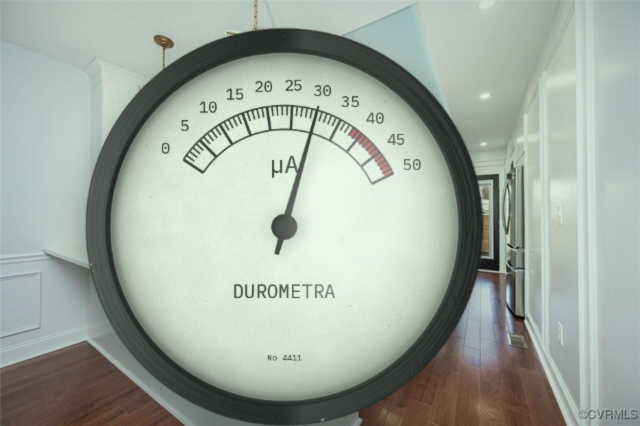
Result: 30 (µA)
